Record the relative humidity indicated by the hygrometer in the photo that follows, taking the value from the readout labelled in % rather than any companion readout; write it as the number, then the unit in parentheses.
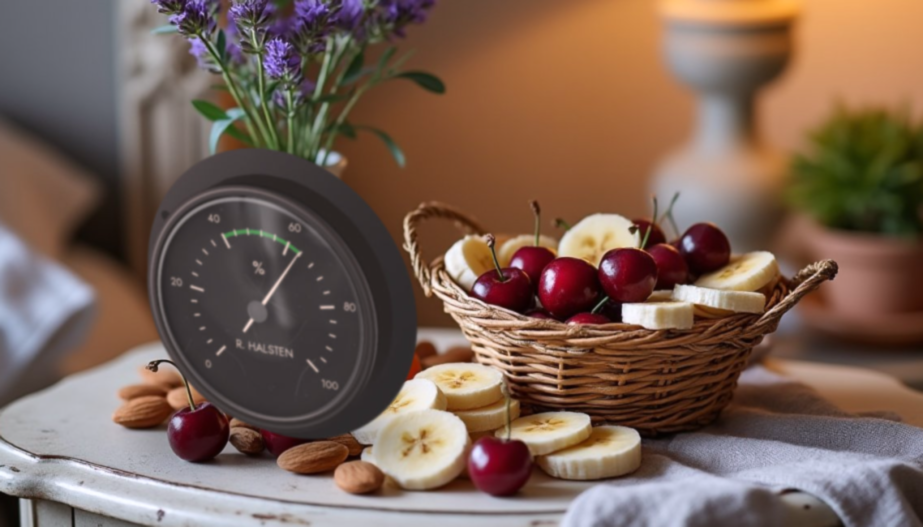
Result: 64 (%)
